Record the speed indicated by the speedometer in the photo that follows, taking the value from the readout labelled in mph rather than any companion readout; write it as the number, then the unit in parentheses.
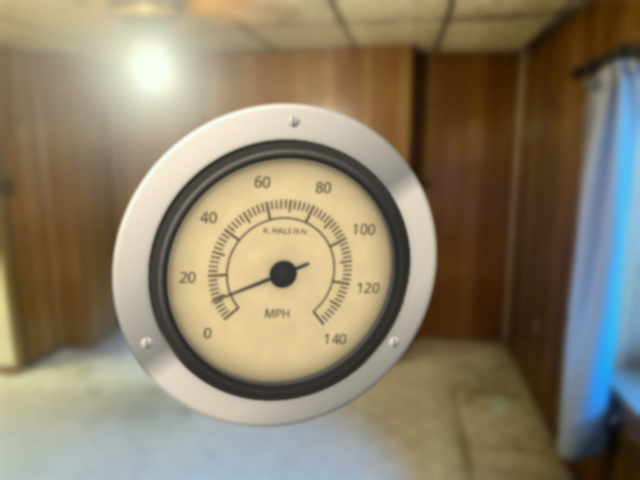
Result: 10 (mph)
